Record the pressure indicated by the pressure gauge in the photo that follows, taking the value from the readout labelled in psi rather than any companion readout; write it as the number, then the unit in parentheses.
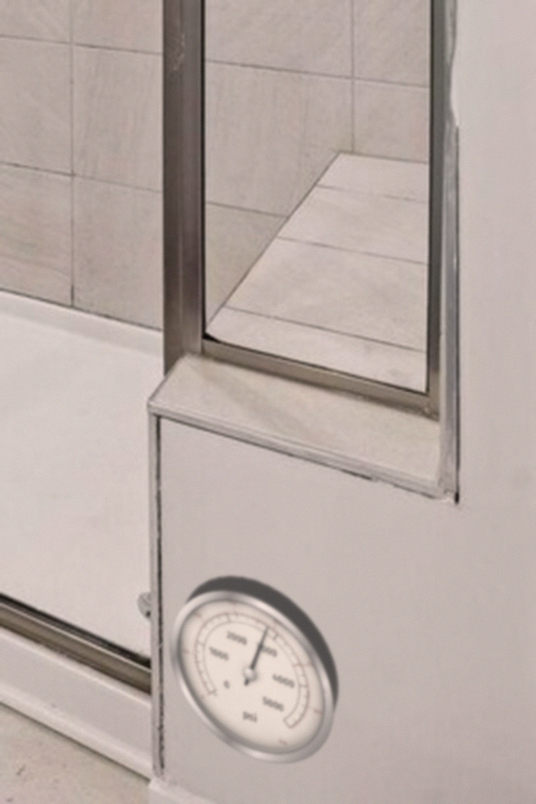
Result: 2800 (psi)
